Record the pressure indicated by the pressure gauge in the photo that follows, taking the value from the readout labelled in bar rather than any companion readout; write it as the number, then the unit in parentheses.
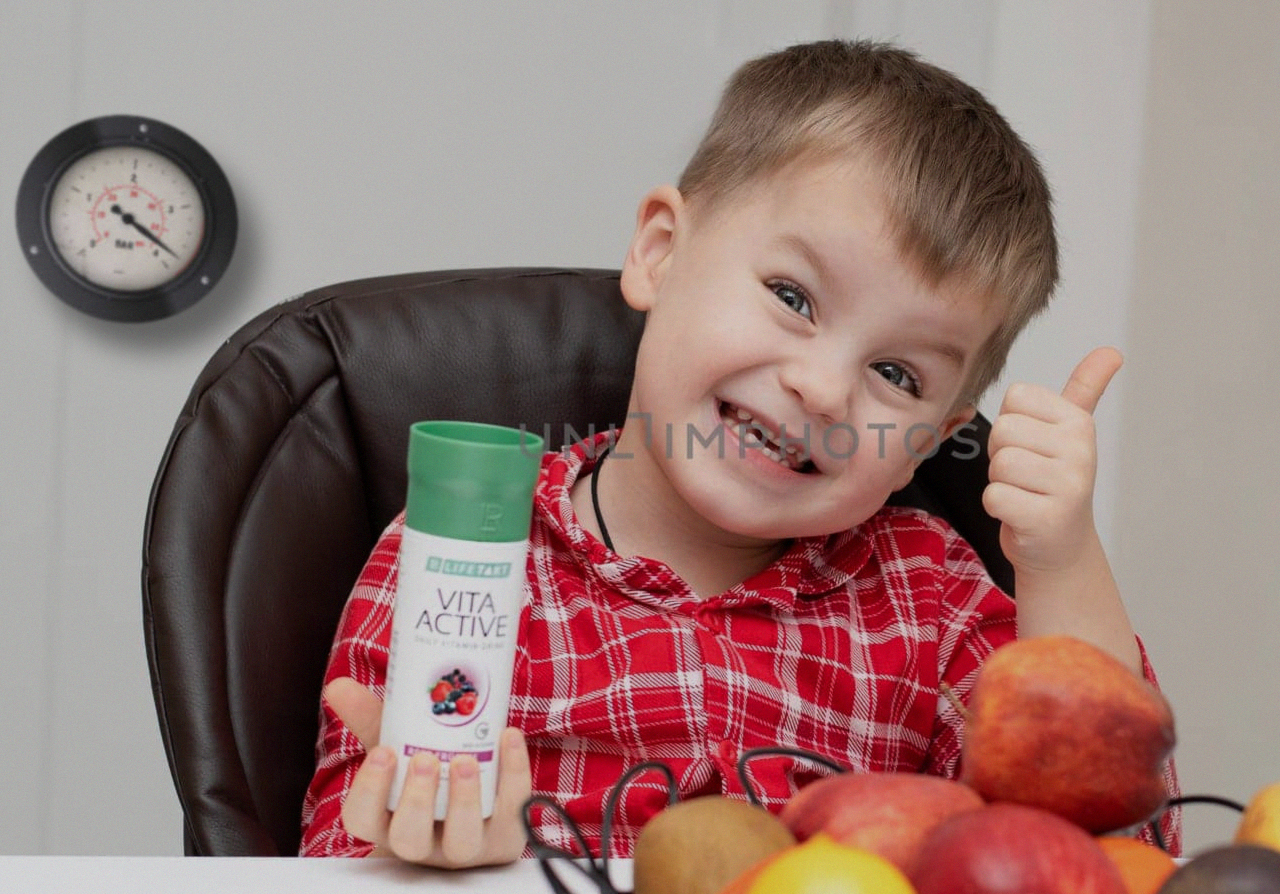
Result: 3.8 (bar)
